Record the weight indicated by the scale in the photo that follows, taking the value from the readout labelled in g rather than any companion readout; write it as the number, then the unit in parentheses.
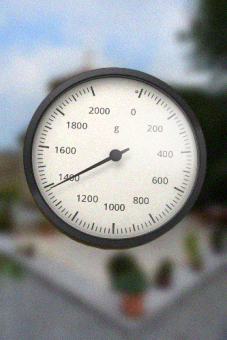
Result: 1380 (g)
